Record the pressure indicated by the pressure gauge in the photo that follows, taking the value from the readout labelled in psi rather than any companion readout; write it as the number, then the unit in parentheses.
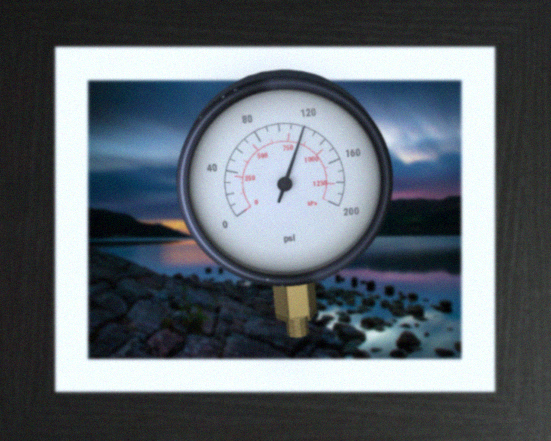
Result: 120 (psi)
